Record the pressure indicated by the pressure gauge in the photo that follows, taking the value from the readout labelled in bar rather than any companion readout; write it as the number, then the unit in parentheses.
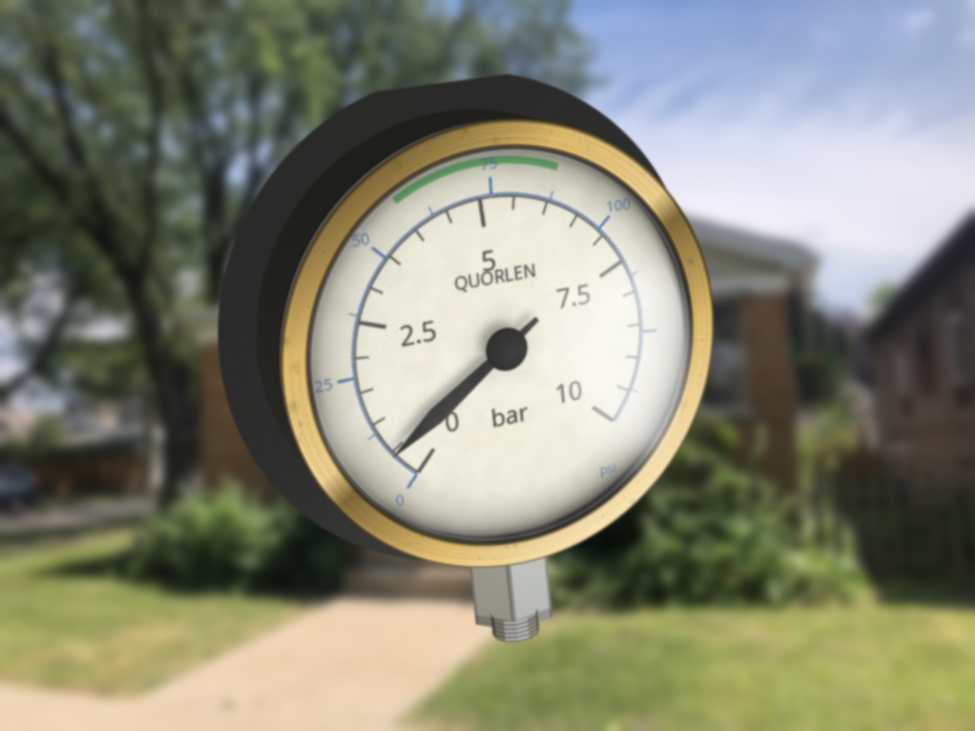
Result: 0.5 (bar)
